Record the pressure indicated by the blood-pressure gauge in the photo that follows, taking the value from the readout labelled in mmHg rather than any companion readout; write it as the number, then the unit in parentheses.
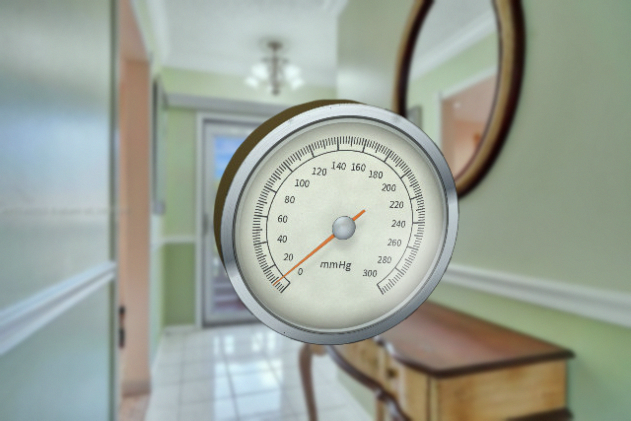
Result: 10 (mmHg)
